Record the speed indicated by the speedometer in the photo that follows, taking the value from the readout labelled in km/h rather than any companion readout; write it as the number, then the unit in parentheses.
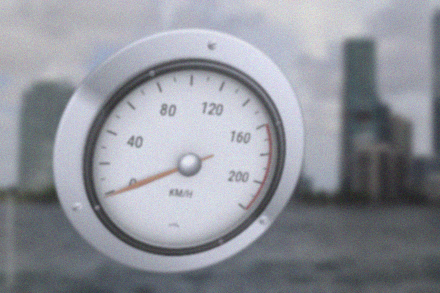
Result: 0 (km/h)
